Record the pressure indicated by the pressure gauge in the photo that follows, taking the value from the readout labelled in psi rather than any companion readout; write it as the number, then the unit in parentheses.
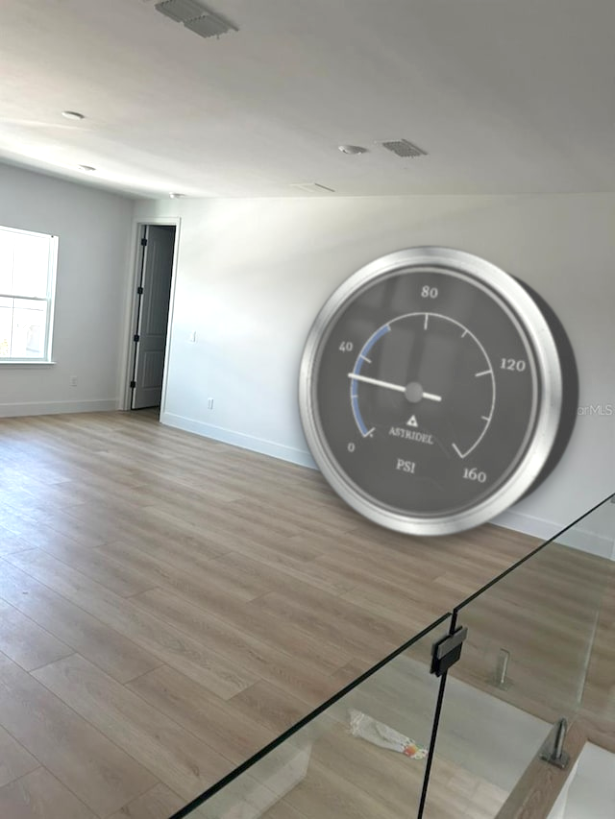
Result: 30 (psi)
